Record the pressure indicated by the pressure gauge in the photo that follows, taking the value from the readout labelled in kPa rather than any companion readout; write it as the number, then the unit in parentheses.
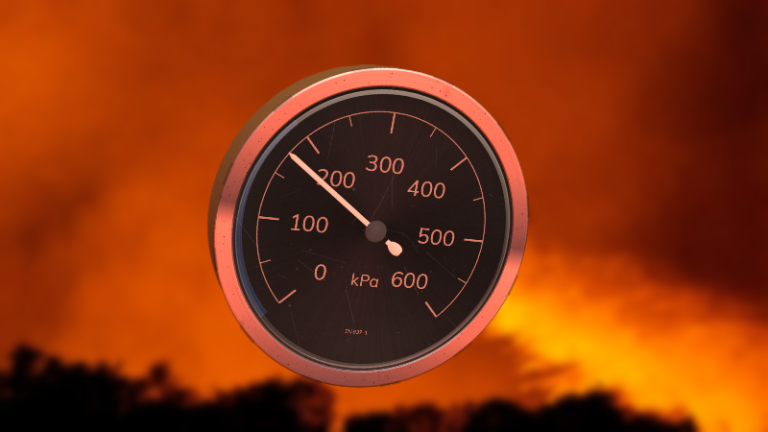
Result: 175 (kPa)
